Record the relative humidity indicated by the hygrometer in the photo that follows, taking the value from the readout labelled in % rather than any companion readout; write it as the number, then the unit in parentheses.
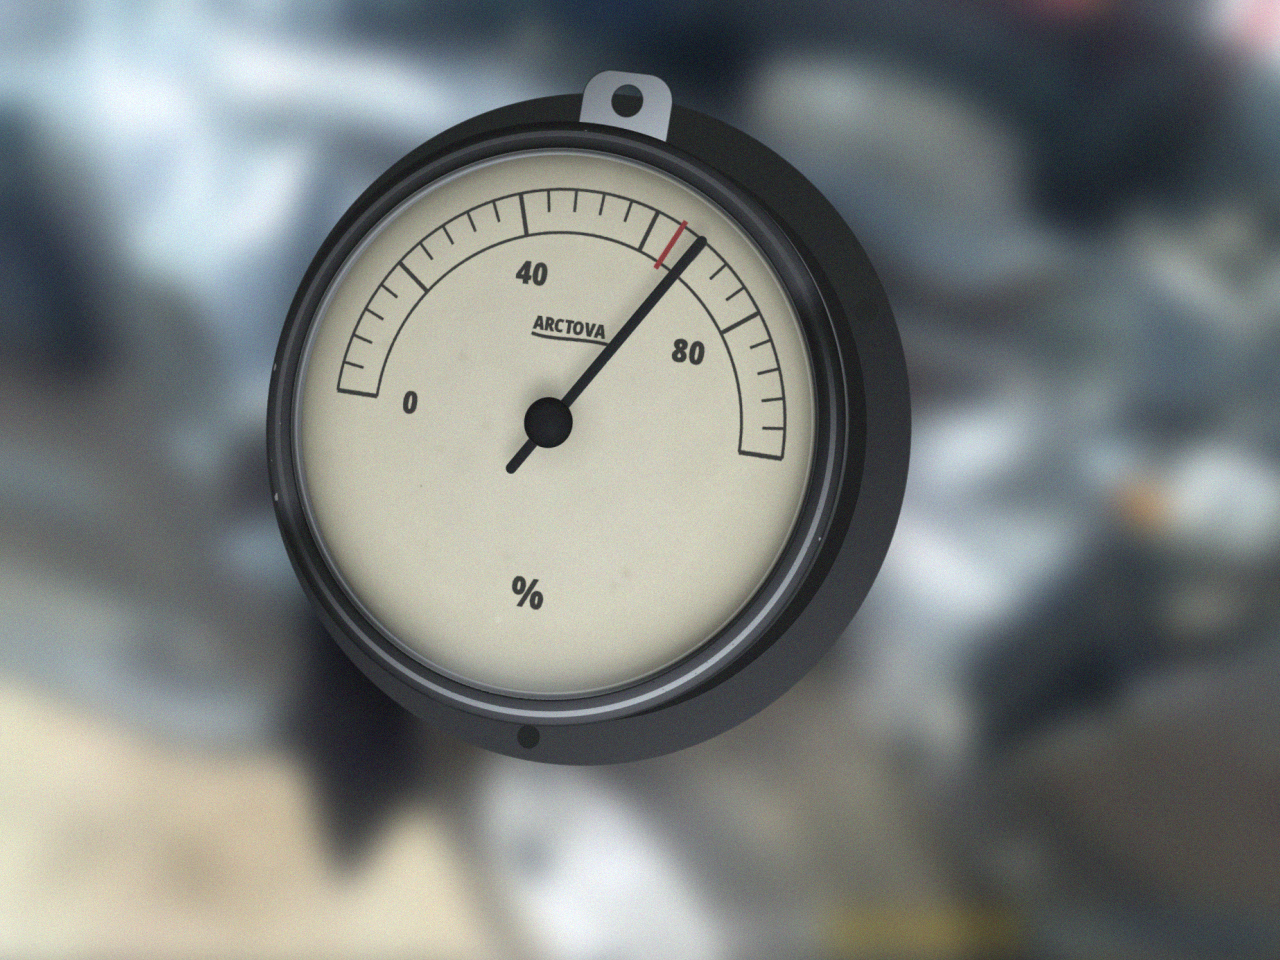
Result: 68 (%)
